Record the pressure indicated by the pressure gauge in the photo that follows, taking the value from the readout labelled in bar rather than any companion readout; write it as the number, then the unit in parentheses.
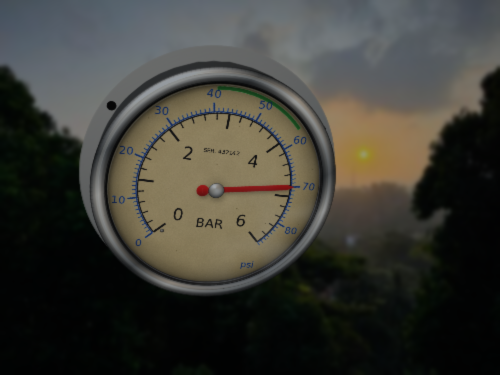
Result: 4.8 (bar)
